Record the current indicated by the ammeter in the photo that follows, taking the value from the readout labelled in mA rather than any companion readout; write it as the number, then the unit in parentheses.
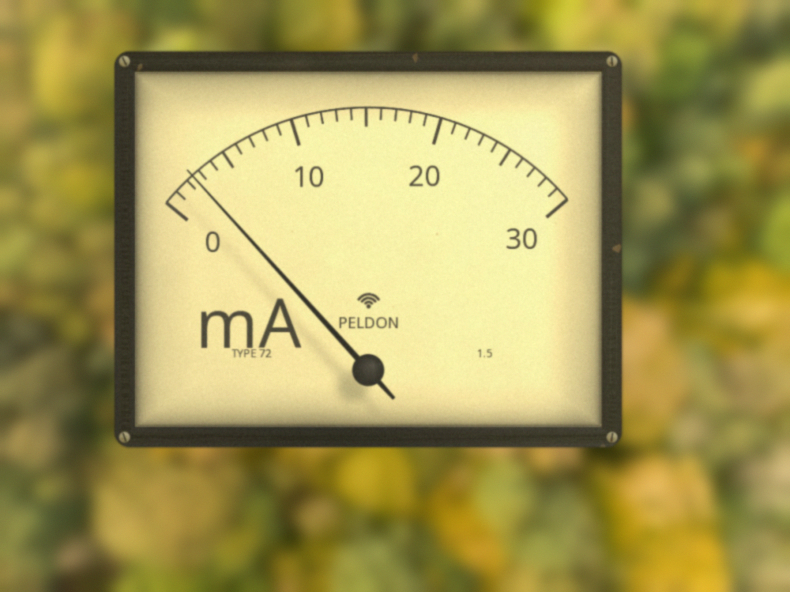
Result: 2.5 (mA)
